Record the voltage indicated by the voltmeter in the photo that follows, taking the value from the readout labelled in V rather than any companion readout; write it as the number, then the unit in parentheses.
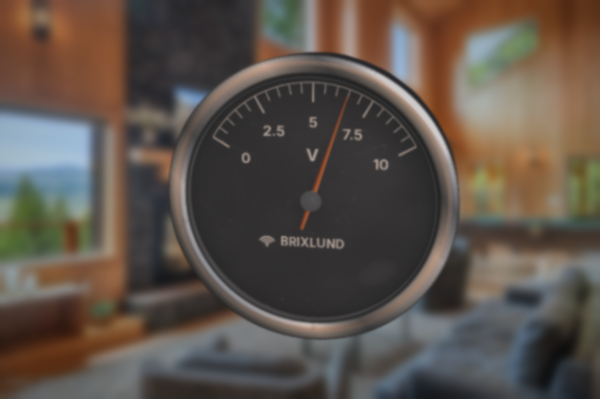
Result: 6.5 (V)
